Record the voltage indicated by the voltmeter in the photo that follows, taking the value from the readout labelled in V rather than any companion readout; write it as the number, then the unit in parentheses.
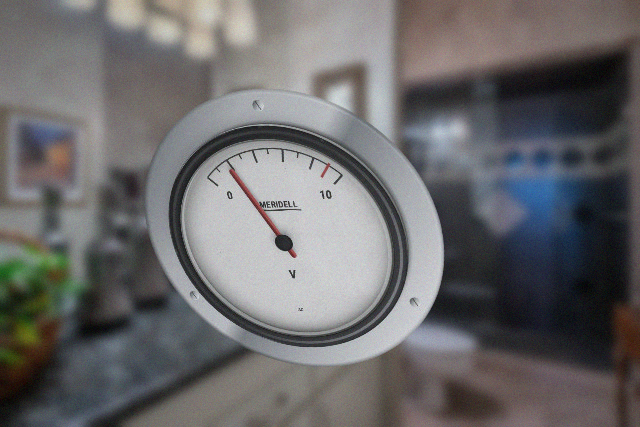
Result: 2 (V)
